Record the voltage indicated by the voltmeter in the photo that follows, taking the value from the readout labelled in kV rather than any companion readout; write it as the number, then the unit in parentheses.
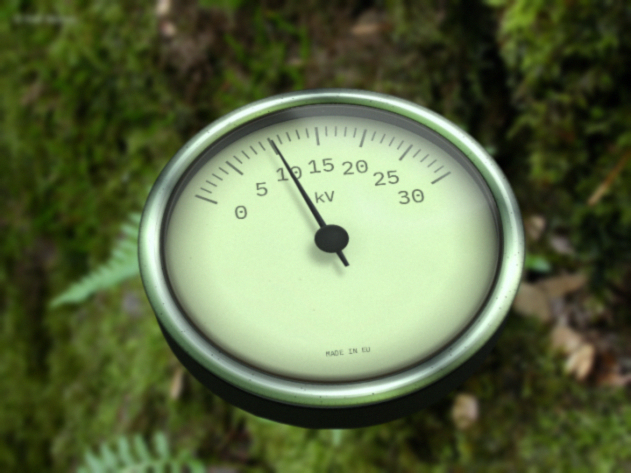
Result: 10 (kV)
